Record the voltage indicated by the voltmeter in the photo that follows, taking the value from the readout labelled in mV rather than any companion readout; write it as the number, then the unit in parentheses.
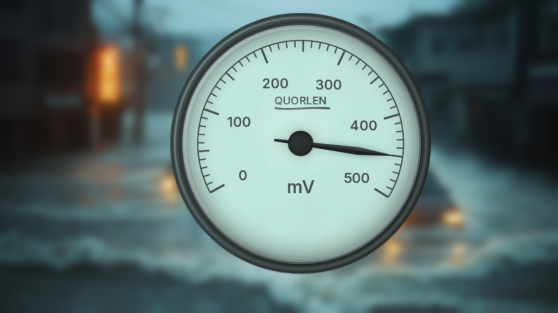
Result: 450 (mV)
